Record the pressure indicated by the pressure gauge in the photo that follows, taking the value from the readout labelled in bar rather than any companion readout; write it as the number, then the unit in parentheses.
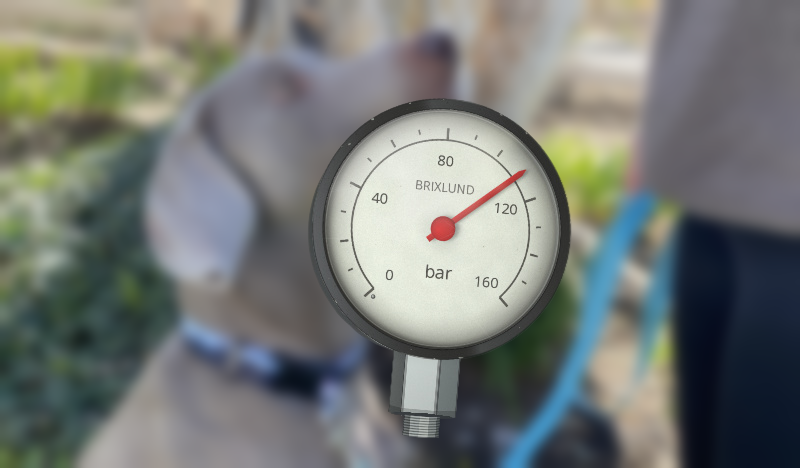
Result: 110 (bar)
